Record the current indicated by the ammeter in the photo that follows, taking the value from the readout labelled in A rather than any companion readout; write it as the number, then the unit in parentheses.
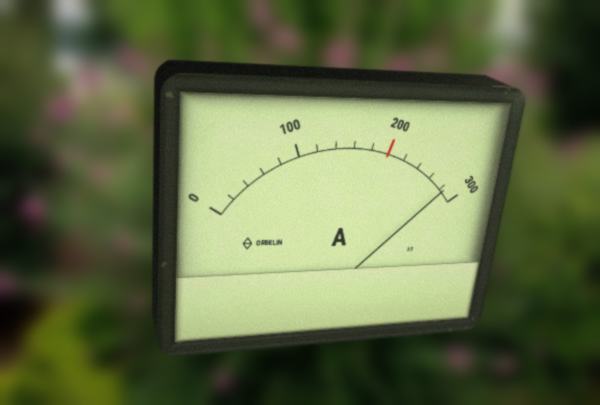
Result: 280 (A)
